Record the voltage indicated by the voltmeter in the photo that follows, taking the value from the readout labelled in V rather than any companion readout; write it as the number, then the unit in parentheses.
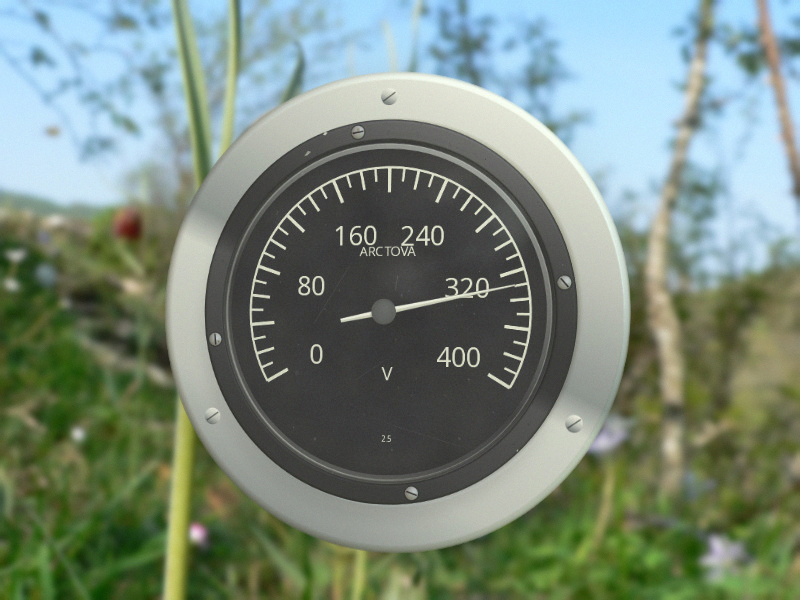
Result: 330 (V)
